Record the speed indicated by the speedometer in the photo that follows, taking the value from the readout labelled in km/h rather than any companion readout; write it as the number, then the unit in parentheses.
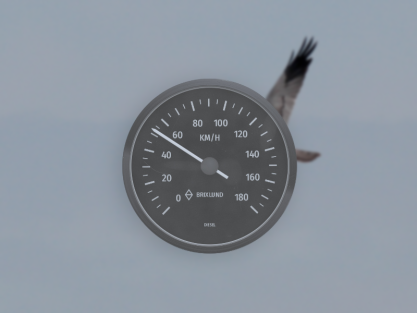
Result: 52.5 (km/h)
